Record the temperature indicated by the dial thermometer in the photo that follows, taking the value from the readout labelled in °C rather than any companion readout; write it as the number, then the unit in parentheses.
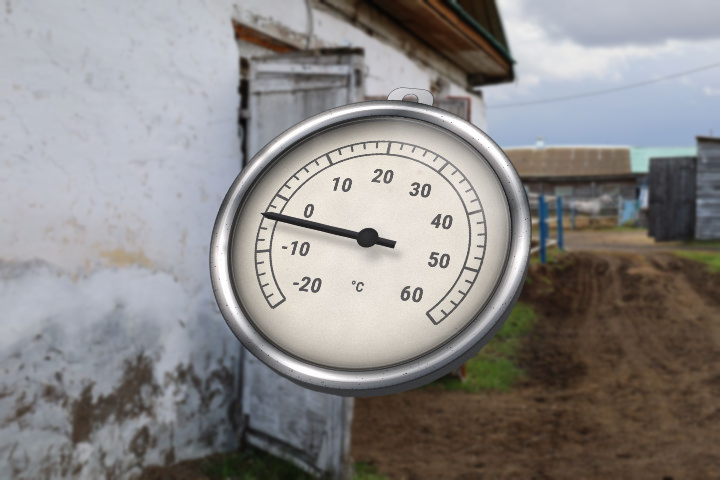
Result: -4 (°C)
